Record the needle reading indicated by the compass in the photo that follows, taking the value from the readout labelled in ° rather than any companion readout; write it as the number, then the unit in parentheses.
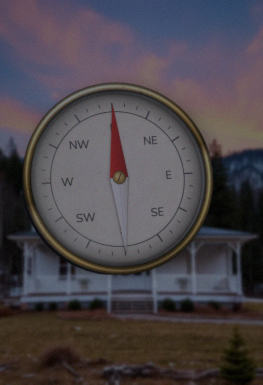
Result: 0 (°)
